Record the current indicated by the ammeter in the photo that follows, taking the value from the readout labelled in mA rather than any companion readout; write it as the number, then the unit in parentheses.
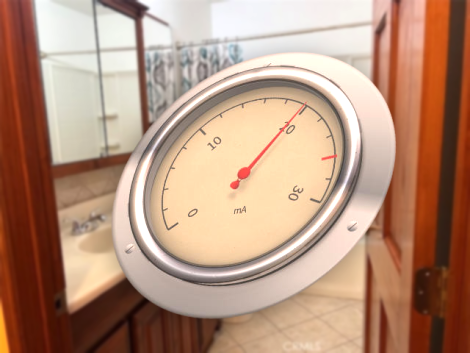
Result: 20 (mA)
